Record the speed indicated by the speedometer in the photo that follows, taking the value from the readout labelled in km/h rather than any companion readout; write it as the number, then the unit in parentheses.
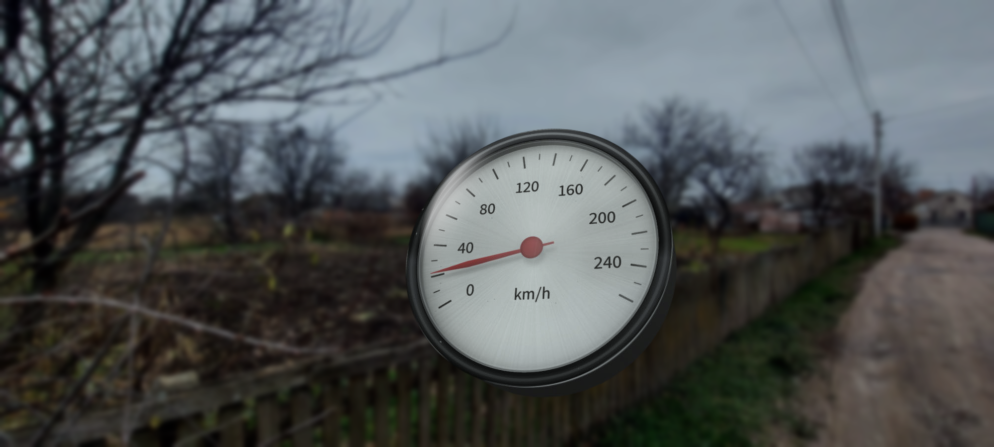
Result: 20 (km/h)
